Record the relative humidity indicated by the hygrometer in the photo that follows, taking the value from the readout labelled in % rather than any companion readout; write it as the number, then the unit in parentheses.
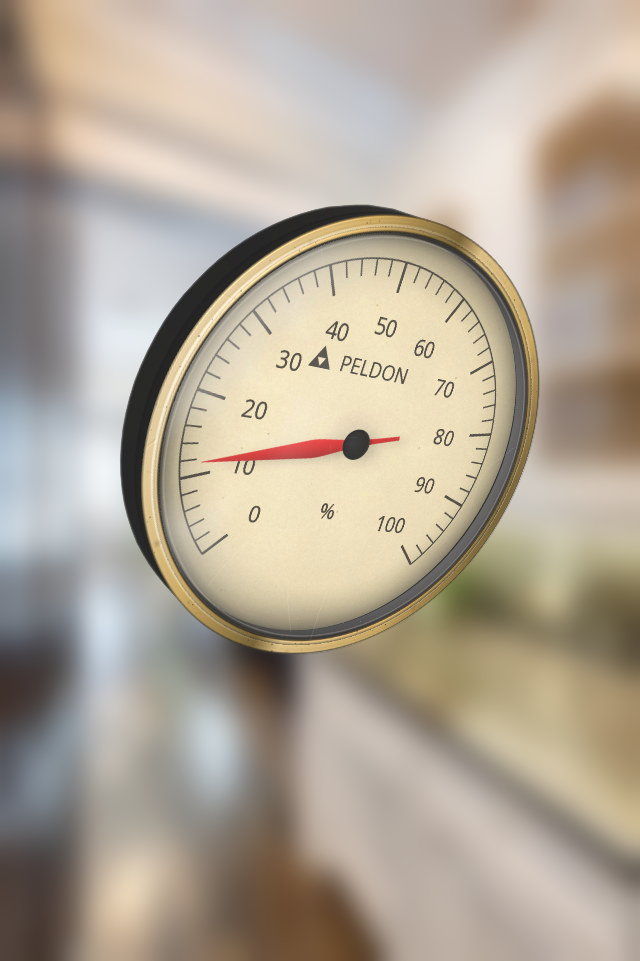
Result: 12 (%)
